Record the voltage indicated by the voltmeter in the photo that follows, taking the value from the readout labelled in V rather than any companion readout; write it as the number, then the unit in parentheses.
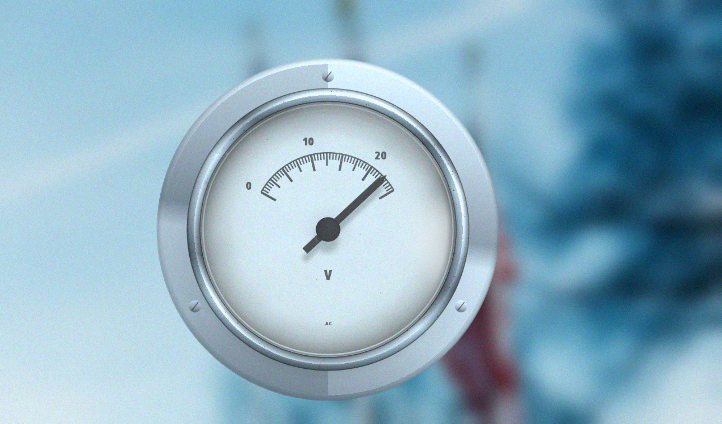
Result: 22.5 (V)
